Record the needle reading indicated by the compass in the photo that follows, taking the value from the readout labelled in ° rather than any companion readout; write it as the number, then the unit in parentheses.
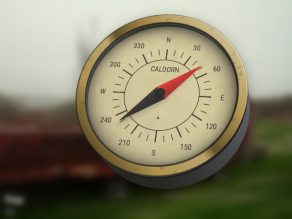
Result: 50 (°)
